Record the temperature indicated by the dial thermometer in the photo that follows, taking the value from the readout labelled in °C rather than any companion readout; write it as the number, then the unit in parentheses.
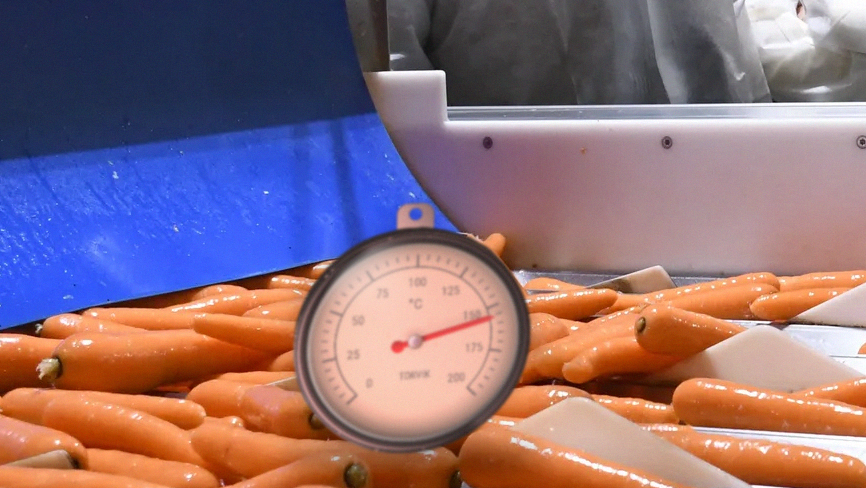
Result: 155 (°C)
